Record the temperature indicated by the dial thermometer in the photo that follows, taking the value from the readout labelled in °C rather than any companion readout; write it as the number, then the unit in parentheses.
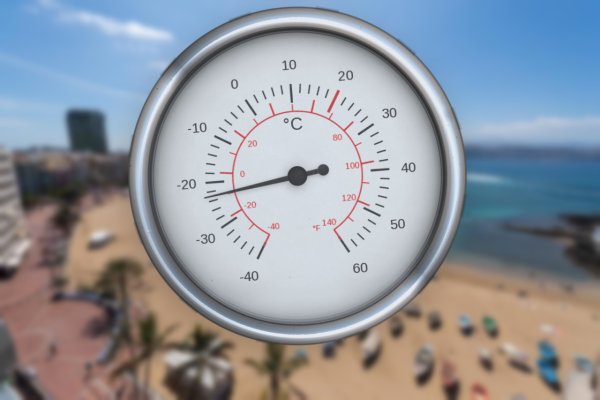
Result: -23 (°C)
